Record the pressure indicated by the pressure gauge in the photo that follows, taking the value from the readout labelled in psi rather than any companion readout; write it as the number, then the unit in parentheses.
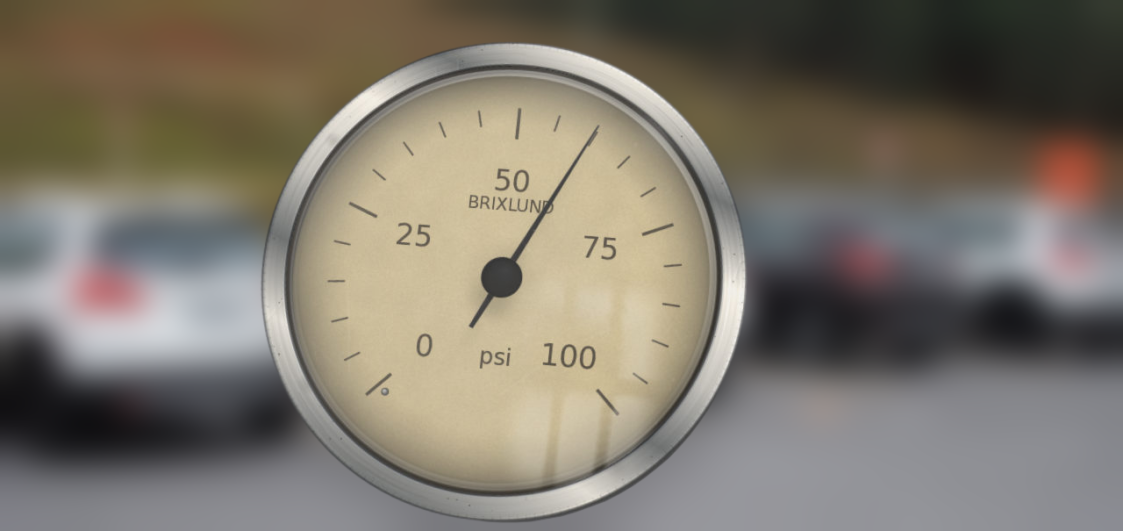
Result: 60 (psi)
